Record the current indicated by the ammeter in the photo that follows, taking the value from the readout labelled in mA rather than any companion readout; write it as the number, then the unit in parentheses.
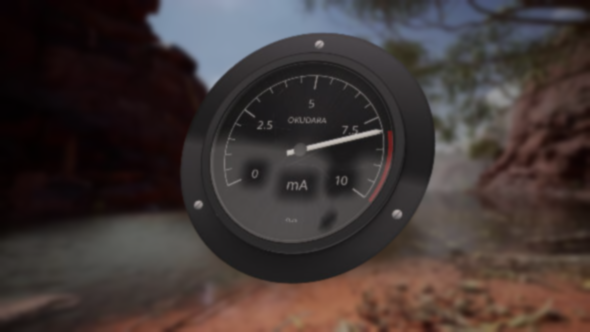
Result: 8 (mA)
